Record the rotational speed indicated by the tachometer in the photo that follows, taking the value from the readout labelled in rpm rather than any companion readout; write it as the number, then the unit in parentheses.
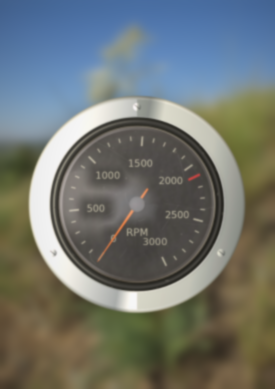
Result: 0 (rpm)
